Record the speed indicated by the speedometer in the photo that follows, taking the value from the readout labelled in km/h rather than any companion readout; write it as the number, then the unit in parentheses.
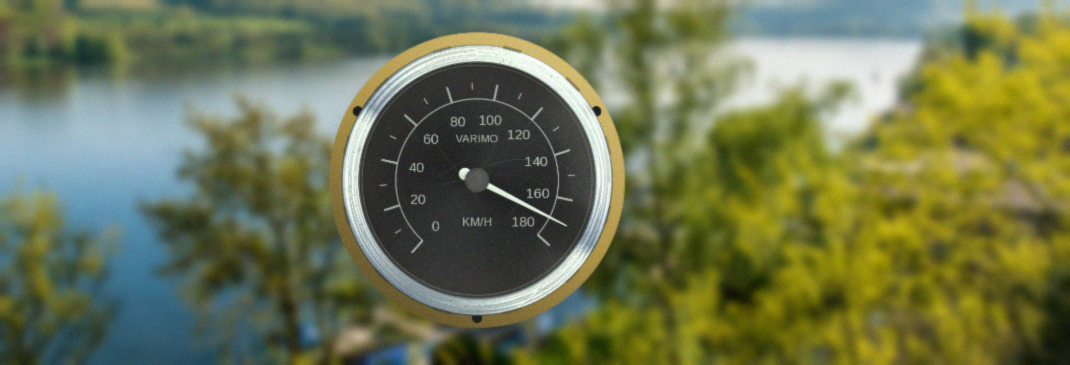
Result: 170 (km/h)
